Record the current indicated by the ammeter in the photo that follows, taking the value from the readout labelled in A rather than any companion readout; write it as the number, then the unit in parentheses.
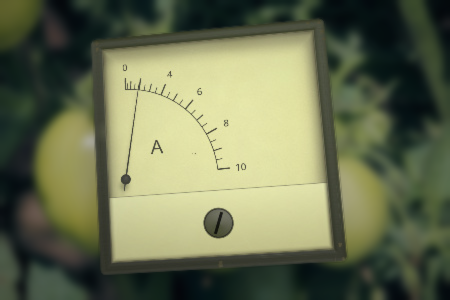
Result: 2 (A)
